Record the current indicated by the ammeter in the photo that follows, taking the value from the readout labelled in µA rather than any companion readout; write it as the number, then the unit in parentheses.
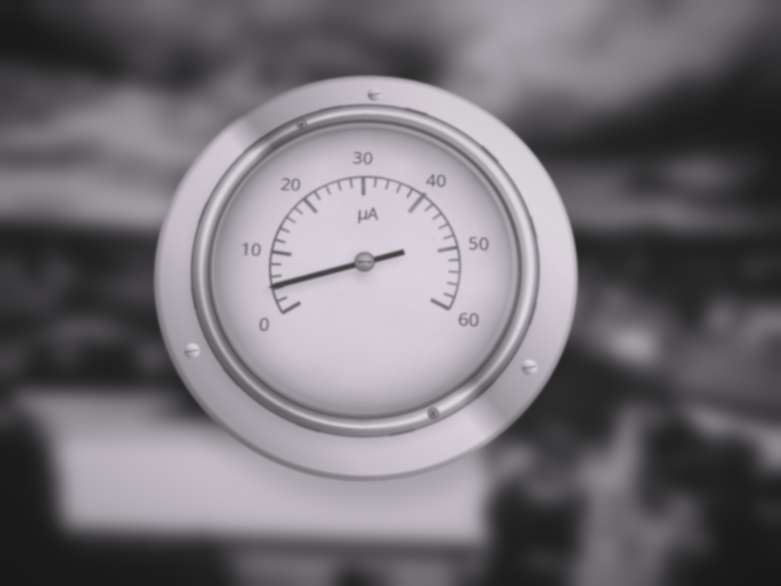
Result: 4 (µA)
